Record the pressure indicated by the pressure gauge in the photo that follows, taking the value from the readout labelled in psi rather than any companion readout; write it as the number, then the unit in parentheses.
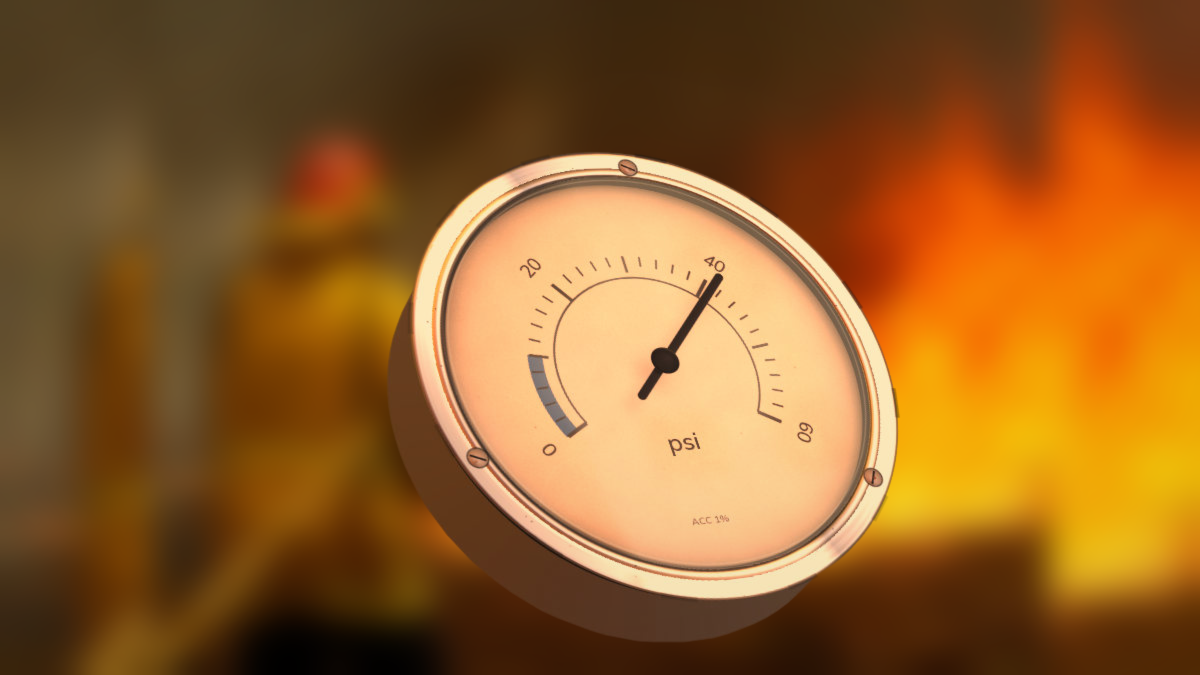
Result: 41 (psi)
